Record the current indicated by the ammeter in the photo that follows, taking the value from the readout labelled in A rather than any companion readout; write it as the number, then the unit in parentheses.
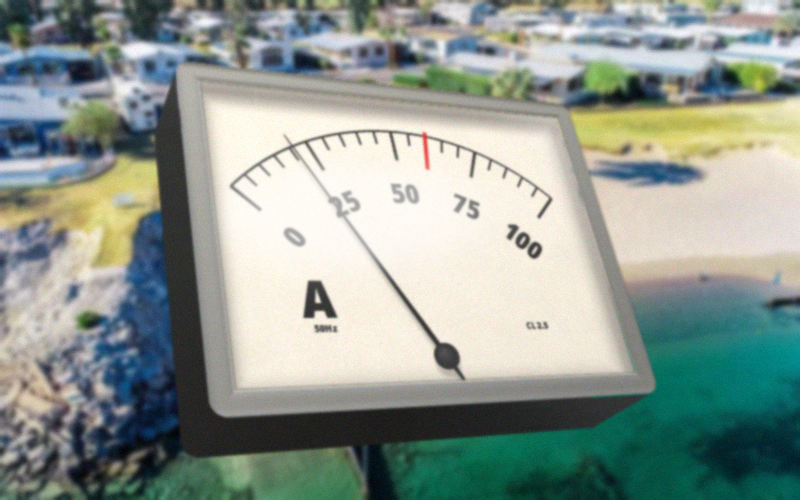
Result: 20 (A)
